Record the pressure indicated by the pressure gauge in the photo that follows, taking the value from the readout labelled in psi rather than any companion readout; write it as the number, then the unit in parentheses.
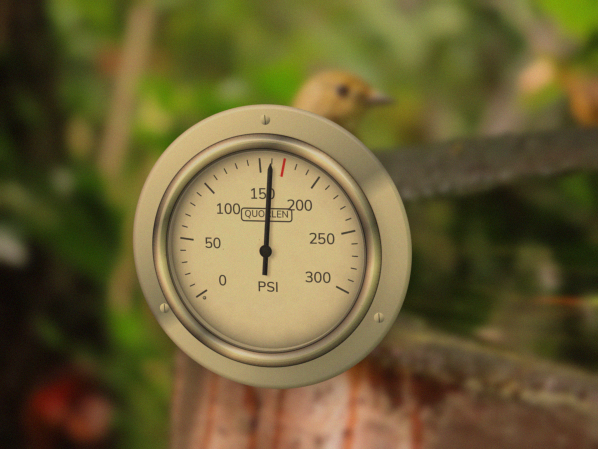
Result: 160 (psi)
